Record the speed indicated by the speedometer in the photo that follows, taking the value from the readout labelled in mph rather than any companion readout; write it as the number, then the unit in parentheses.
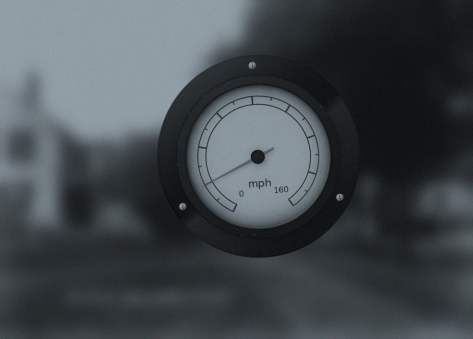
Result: 20 (mph)
